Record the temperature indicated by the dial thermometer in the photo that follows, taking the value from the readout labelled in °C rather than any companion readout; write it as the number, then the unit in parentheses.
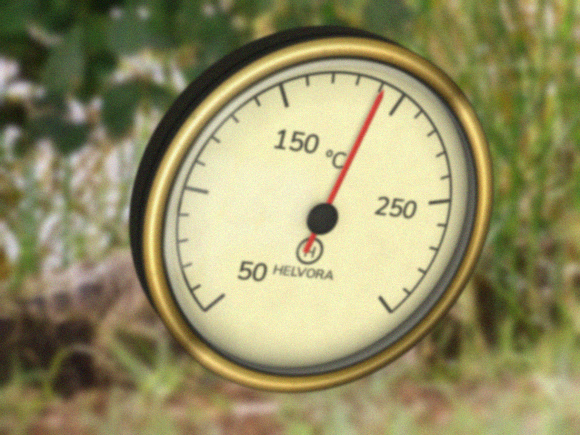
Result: 190 (°C)
